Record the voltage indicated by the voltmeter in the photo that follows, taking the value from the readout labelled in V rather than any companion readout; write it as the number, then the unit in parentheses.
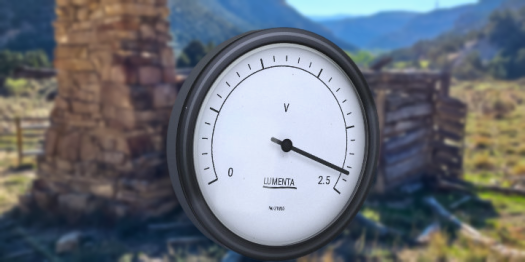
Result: 2.35 (V)
